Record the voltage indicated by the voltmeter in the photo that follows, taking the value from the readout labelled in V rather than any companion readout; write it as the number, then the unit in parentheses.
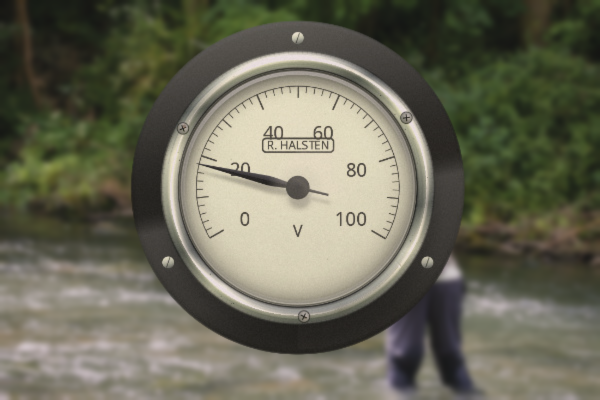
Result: 18 (V)
